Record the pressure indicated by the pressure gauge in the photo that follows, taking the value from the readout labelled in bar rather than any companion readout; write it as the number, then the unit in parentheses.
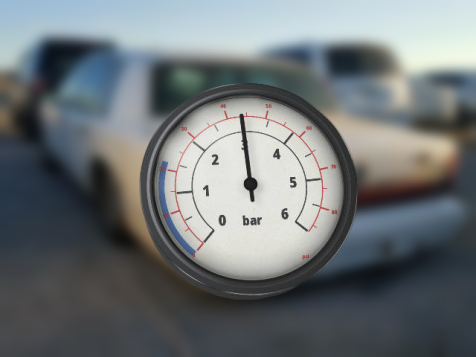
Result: 3 (bar)
